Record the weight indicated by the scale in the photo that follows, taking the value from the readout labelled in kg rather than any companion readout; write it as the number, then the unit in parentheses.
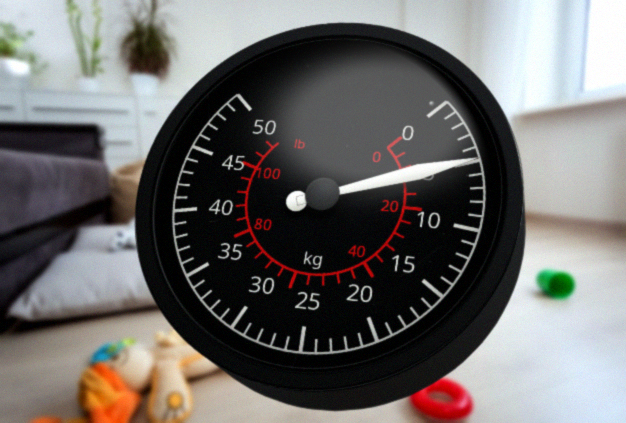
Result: 5 (kg)
